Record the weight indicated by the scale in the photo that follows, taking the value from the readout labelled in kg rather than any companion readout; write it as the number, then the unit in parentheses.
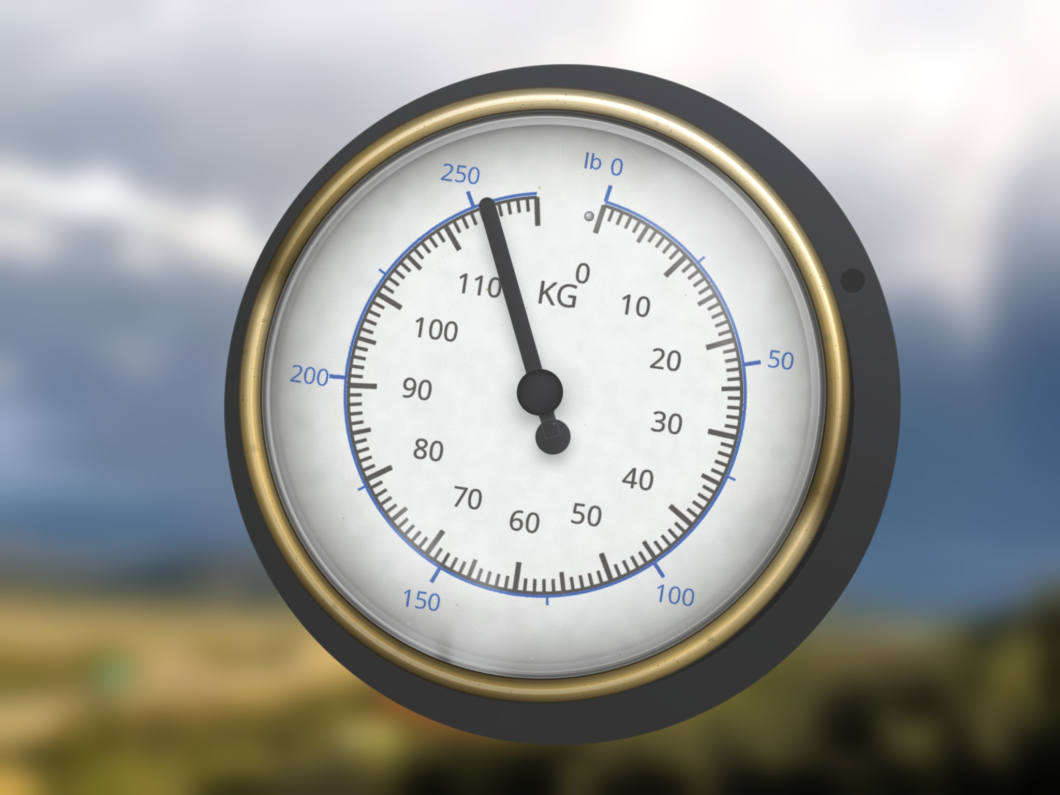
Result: 115 (kg)
